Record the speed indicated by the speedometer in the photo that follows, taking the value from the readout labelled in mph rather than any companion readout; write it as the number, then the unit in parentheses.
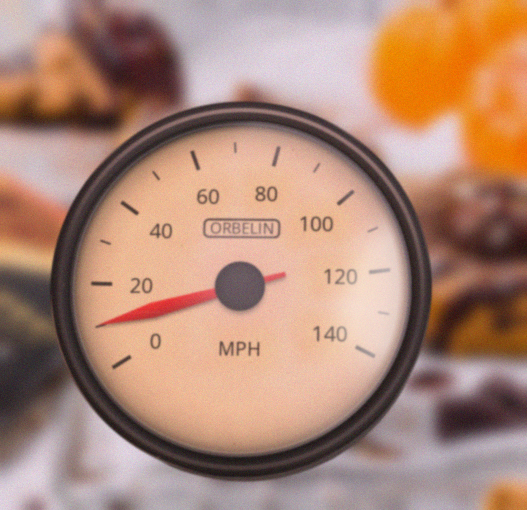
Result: 10 (mph)
